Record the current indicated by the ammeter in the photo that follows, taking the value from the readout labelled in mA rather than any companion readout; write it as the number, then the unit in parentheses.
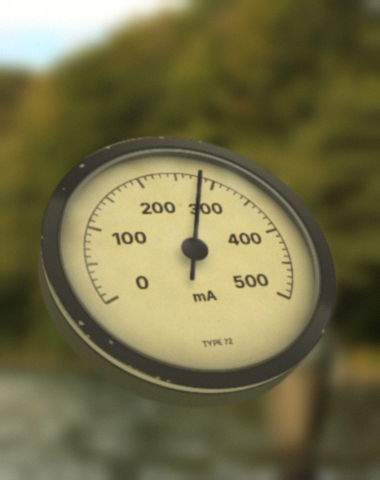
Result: 280 (mA)
